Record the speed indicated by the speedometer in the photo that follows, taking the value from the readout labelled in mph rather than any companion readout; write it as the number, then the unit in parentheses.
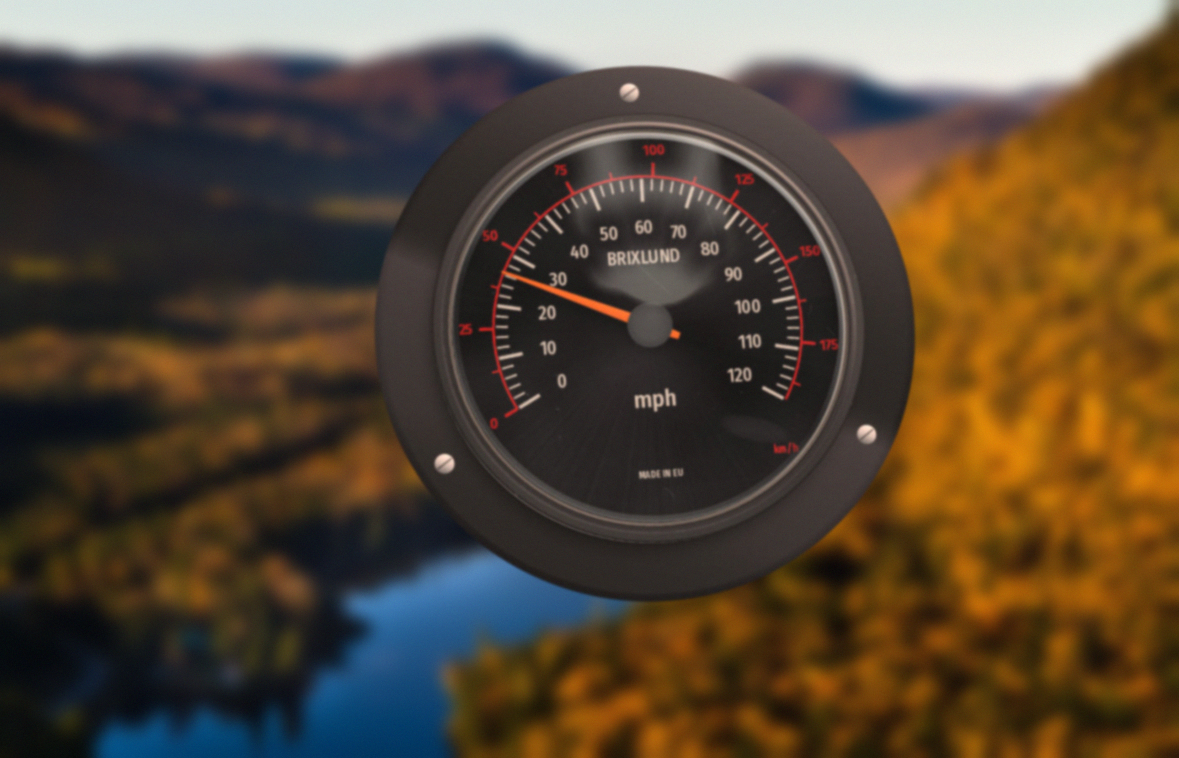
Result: 26 (mph)
